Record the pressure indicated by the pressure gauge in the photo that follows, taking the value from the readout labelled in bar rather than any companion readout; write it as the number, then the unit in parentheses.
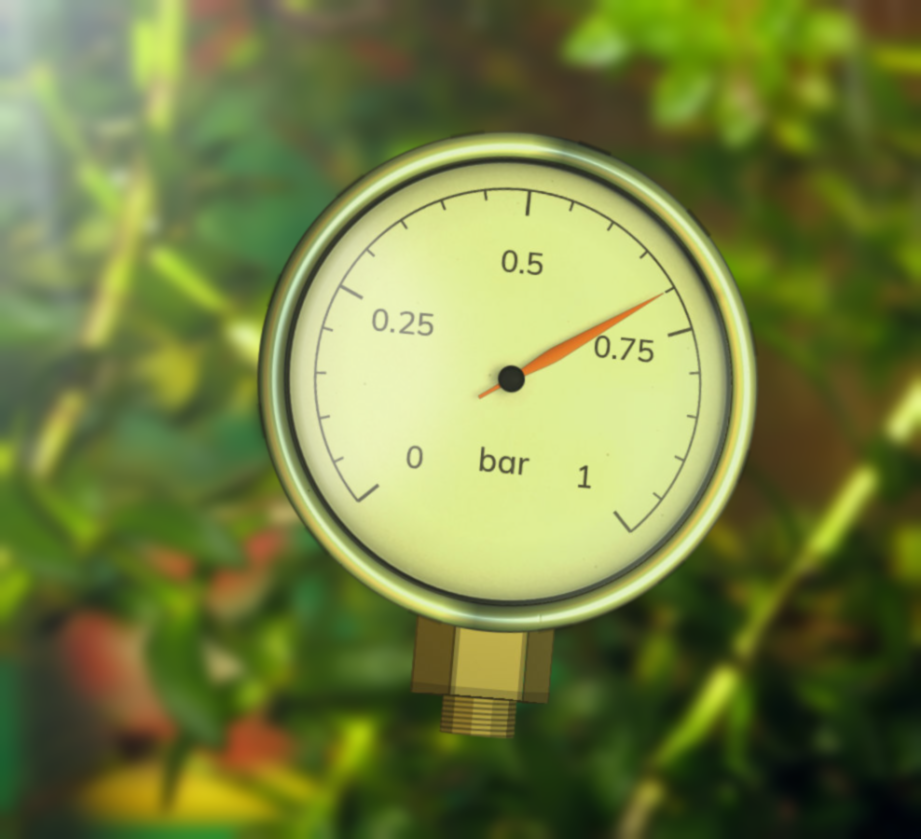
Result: 0.7 (bar)
